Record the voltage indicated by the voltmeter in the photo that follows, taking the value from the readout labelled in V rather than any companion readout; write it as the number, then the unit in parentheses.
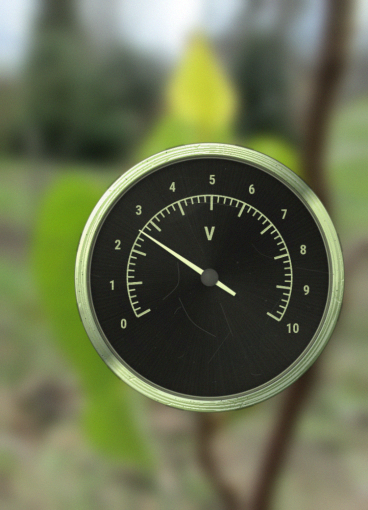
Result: 2.6 (V)
